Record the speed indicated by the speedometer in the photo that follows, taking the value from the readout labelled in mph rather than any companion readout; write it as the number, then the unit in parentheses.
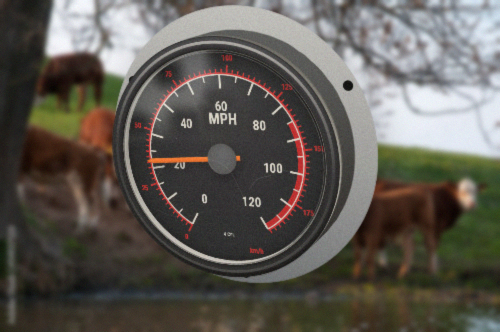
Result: 22.5 (mph)
